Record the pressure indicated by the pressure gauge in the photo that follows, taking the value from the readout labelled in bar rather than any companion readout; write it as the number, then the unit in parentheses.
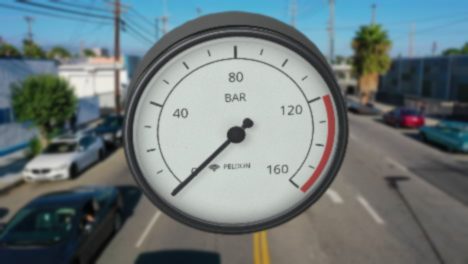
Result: 0 (bar)
